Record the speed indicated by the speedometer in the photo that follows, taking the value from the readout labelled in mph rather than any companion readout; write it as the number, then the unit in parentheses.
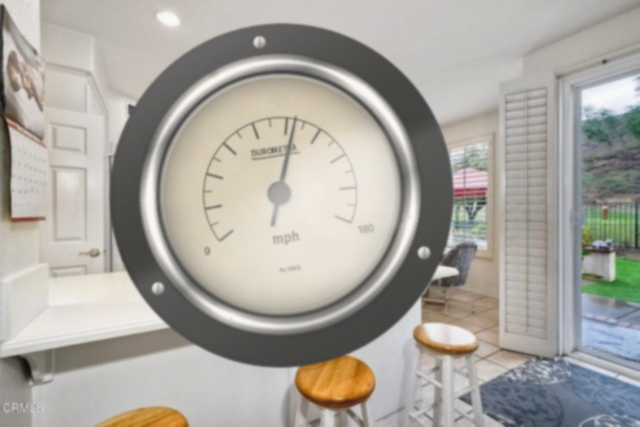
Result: 105 (mph)
